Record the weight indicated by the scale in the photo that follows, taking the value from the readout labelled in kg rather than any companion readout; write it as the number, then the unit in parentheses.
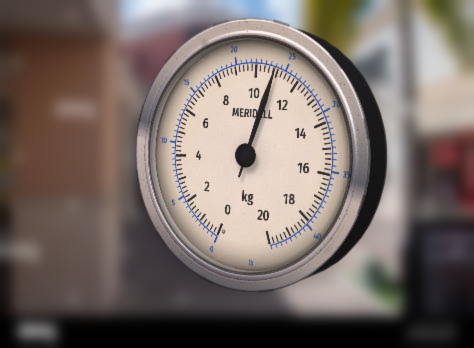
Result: 11 (kg)
